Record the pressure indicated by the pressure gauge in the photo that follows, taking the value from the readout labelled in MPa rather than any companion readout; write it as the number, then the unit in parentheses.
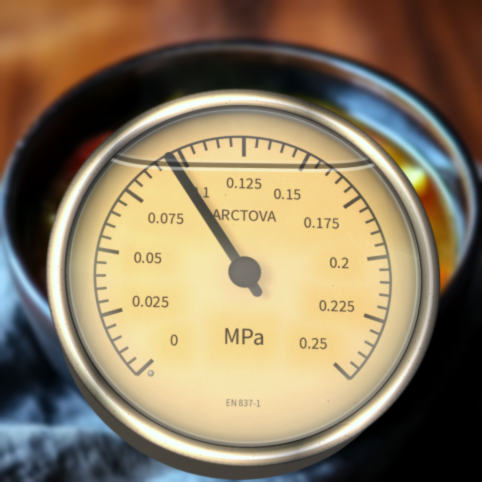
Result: 0.095 (MPa)
